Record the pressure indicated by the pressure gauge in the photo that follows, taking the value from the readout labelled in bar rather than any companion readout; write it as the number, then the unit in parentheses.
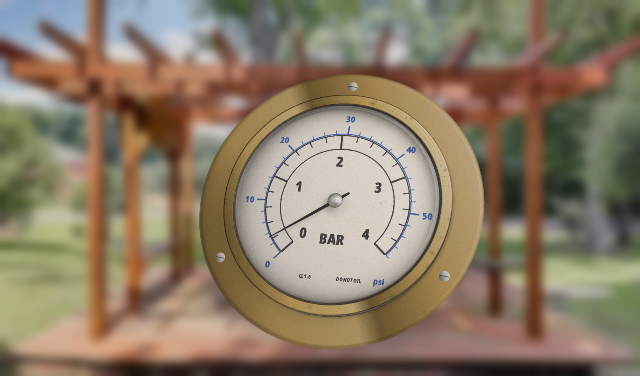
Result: 0.2 (bar)
